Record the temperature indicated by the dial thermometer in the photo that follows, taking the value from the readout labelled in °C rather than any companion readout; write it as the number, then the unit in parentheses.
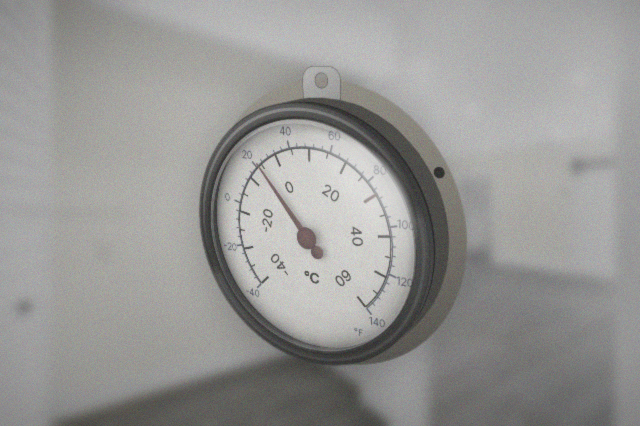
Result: -5 (°C)
